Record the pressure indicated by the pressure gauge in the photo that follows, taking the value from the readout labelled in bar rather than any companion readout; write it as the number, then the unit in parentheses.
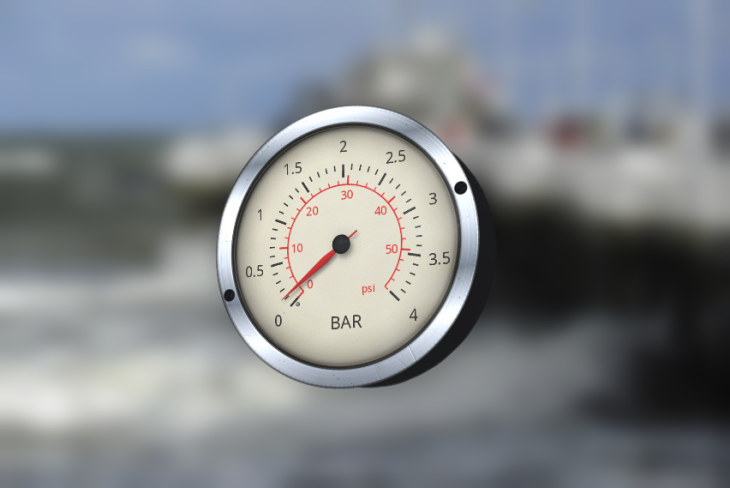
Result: 0.1 (bar)
